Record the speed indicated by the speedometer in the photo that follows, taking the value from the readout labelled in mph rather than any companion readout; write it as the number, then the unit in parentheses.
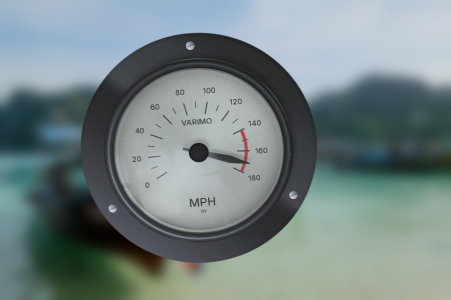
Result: 170 (mph)
